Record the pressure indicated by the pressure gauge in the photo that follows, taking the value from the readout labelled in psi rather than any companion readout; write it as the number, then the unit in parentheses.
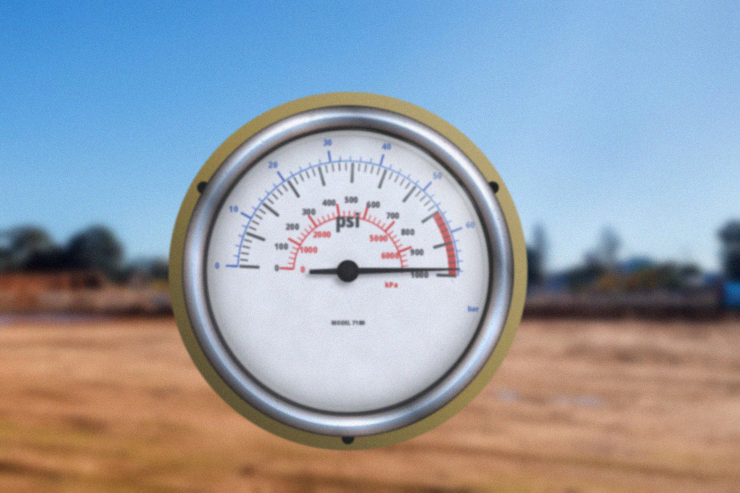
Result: 980 (psi)
